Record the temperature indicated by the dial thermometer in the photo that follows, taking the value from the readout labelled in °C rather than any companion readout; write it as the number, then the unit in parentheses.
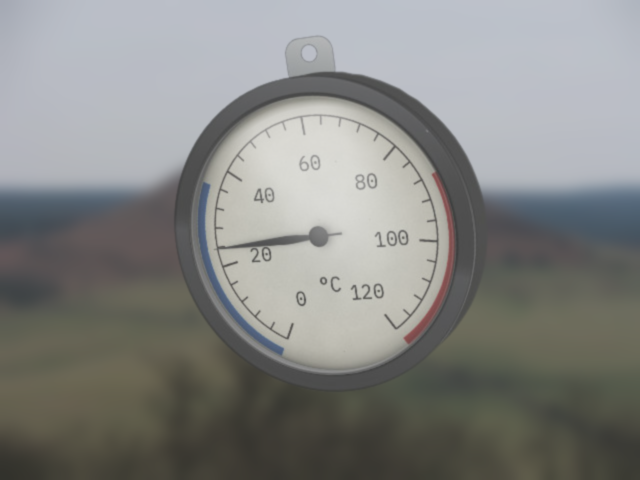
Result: 24 (°C)
